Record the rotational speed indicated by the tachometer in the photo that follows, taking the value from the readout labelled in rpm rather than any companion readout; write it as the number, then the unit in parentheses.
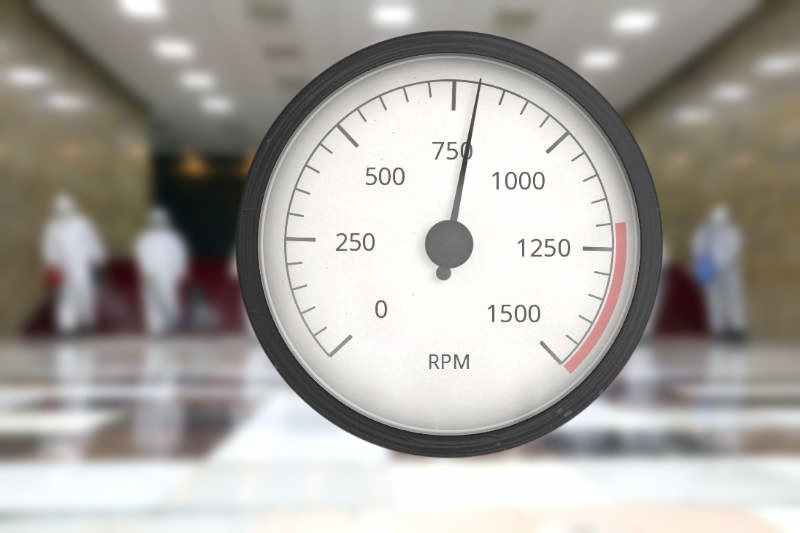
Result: 800 (rpm)
